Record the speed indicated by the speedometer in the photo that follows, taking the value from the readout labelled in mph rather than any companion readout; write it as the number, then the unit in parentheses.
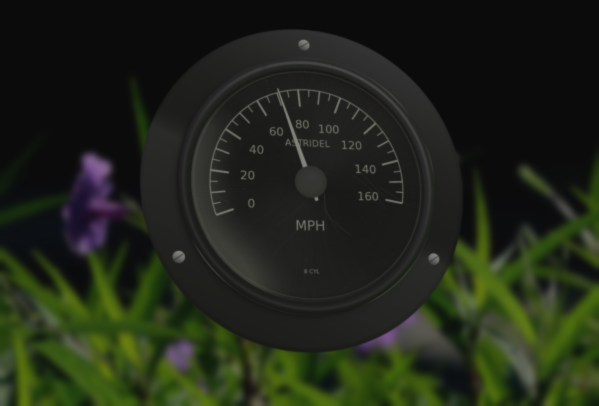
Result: 70 (mph)
